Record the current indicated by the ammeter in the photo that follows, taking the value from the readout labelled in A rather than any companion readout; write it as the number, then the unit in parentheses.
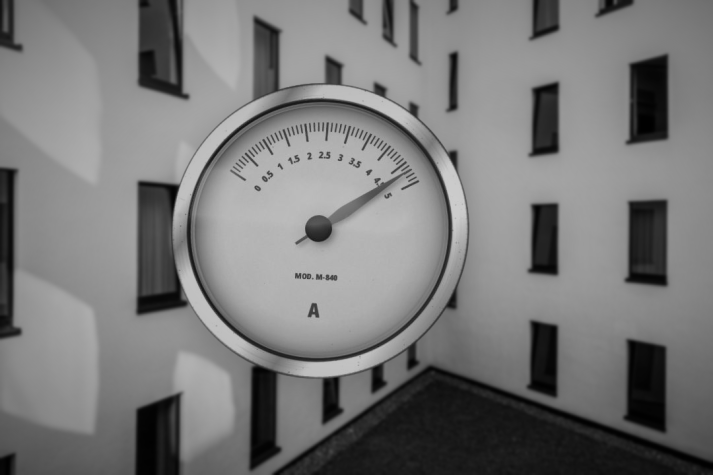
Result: 4.7 (A)
